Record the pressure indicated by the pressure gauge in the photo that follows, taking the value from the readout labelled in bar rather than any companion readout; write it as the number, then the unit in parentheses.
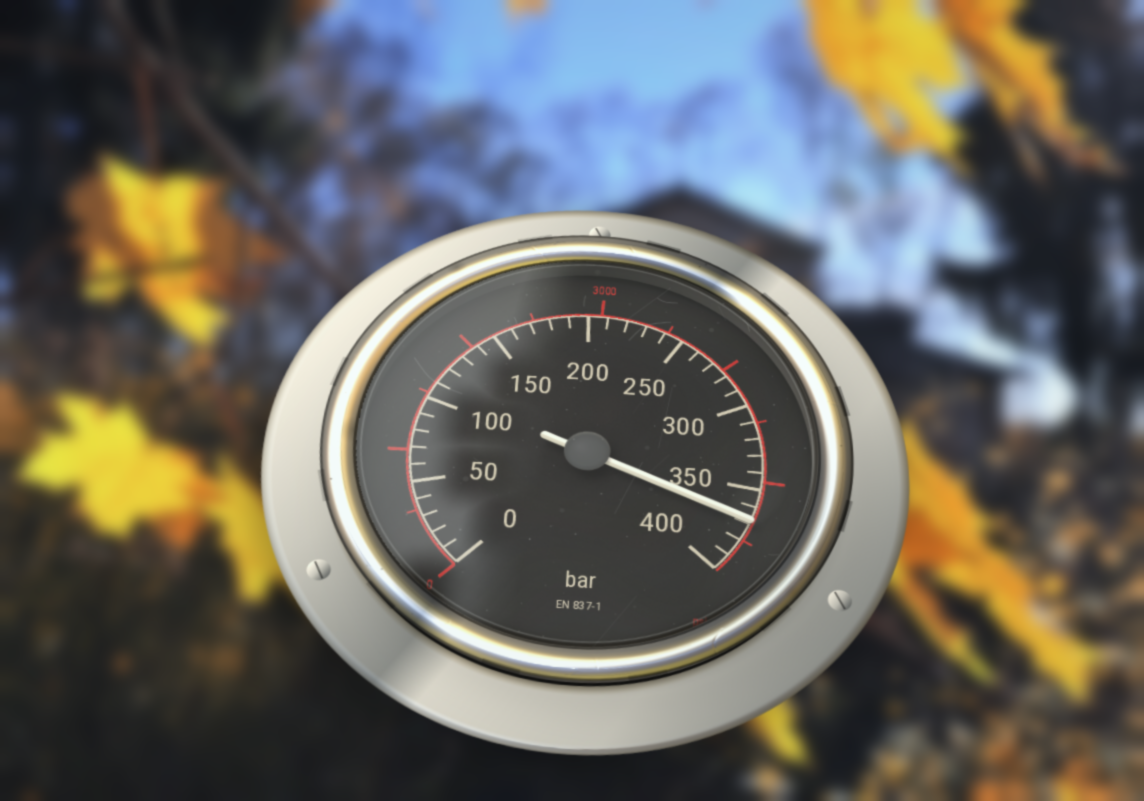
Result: 370 (bar)
